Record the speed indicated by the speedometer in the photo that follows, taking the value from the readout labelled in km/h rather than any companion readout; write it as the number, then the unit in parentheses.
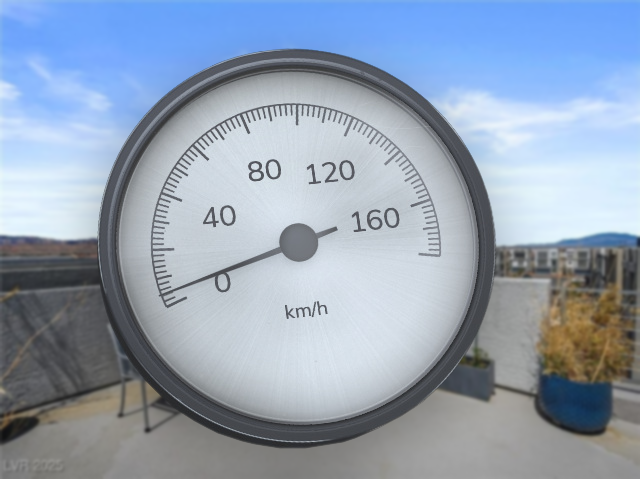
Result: 4 (km/h)
